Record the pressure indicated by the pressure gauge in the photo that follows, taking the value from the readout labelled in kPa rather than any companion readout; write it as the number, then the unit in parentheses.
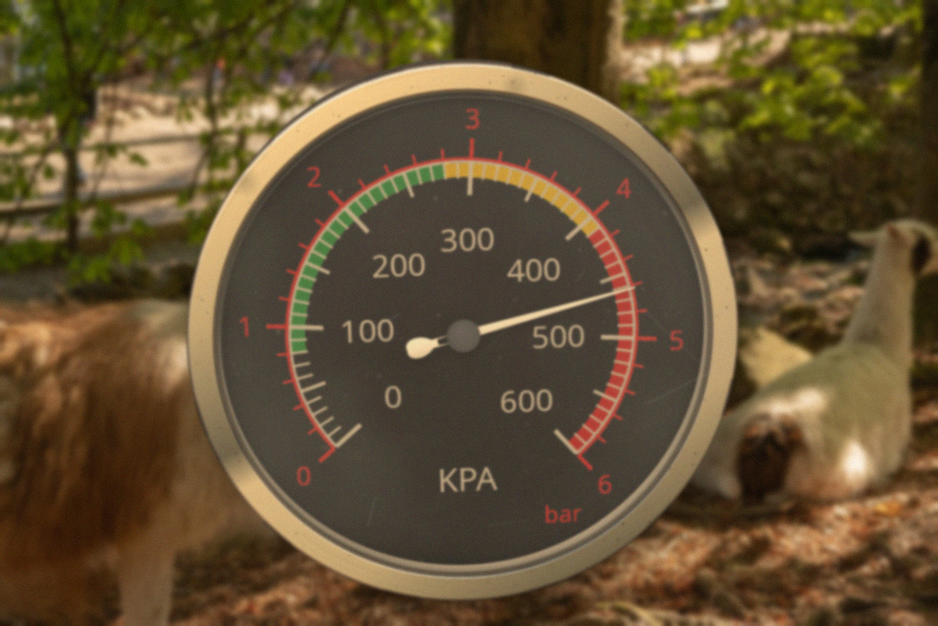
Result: 460 (kPa)
